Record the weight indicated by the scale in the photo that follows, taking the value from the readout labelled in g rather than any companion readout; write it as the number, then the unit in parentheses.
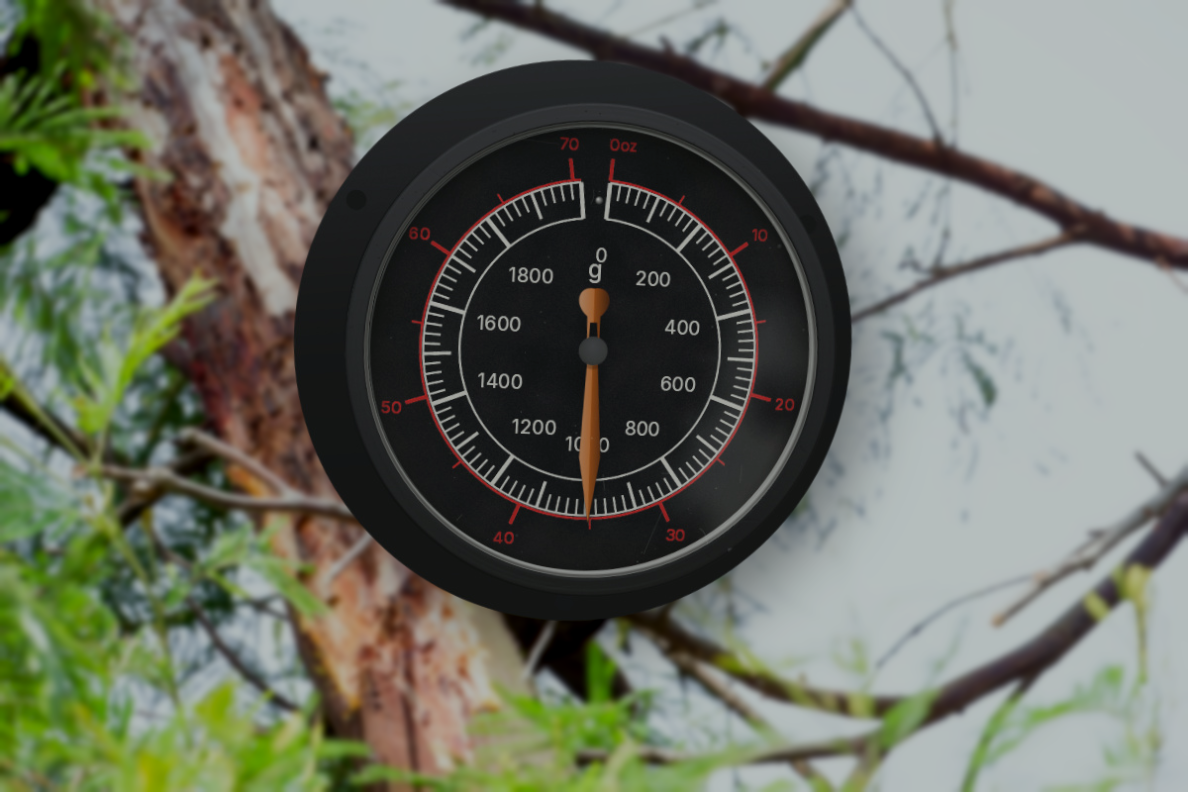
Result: 1000 (g)
